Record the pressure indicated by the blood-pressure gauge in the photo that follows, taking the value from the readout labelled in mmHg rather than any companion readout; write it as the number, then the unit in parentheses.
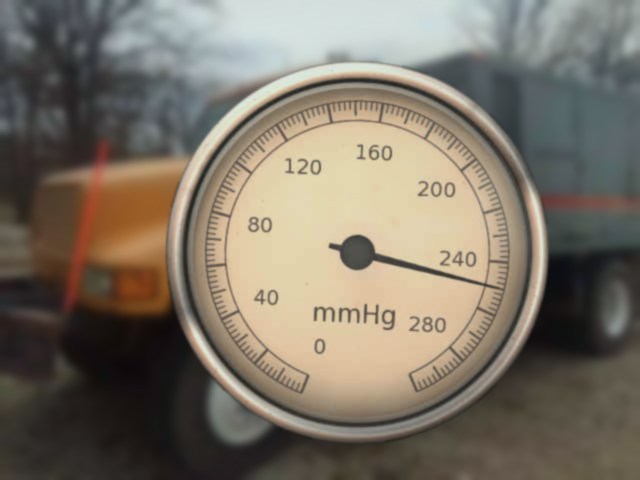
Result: 250 (mmHg)
